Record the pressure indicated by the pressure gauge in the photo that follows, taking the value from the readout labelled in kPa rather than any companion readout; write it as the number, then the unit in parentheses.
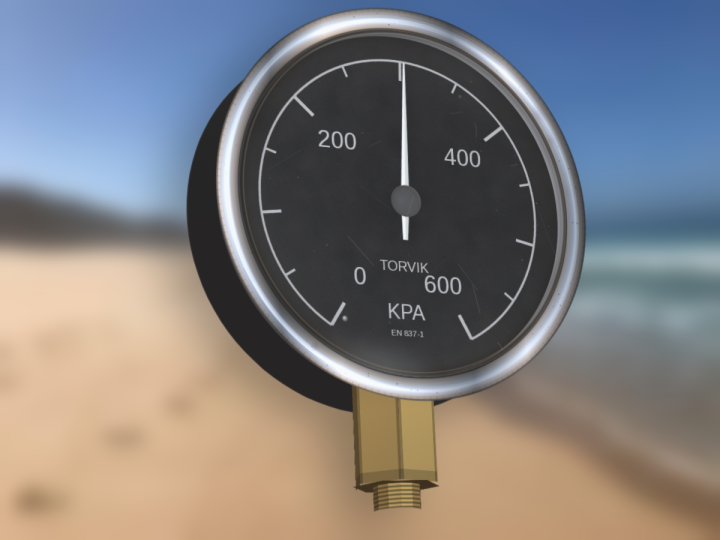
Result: 300 (kPa)
